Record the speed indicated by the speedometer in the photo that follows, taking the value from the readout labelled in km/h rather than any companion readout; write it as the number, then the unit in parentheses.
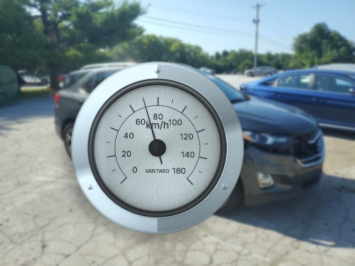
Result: 70 (km/h)
